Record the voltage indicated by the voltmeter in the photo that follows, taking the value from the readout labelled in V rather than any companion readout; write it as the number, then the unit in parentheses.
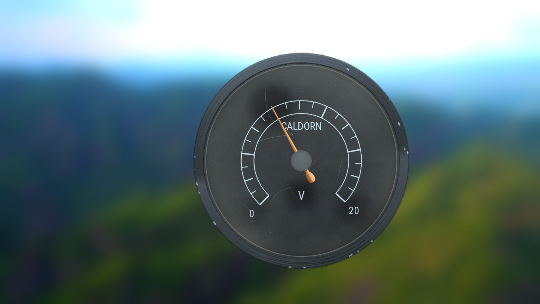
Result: 8 (V)
